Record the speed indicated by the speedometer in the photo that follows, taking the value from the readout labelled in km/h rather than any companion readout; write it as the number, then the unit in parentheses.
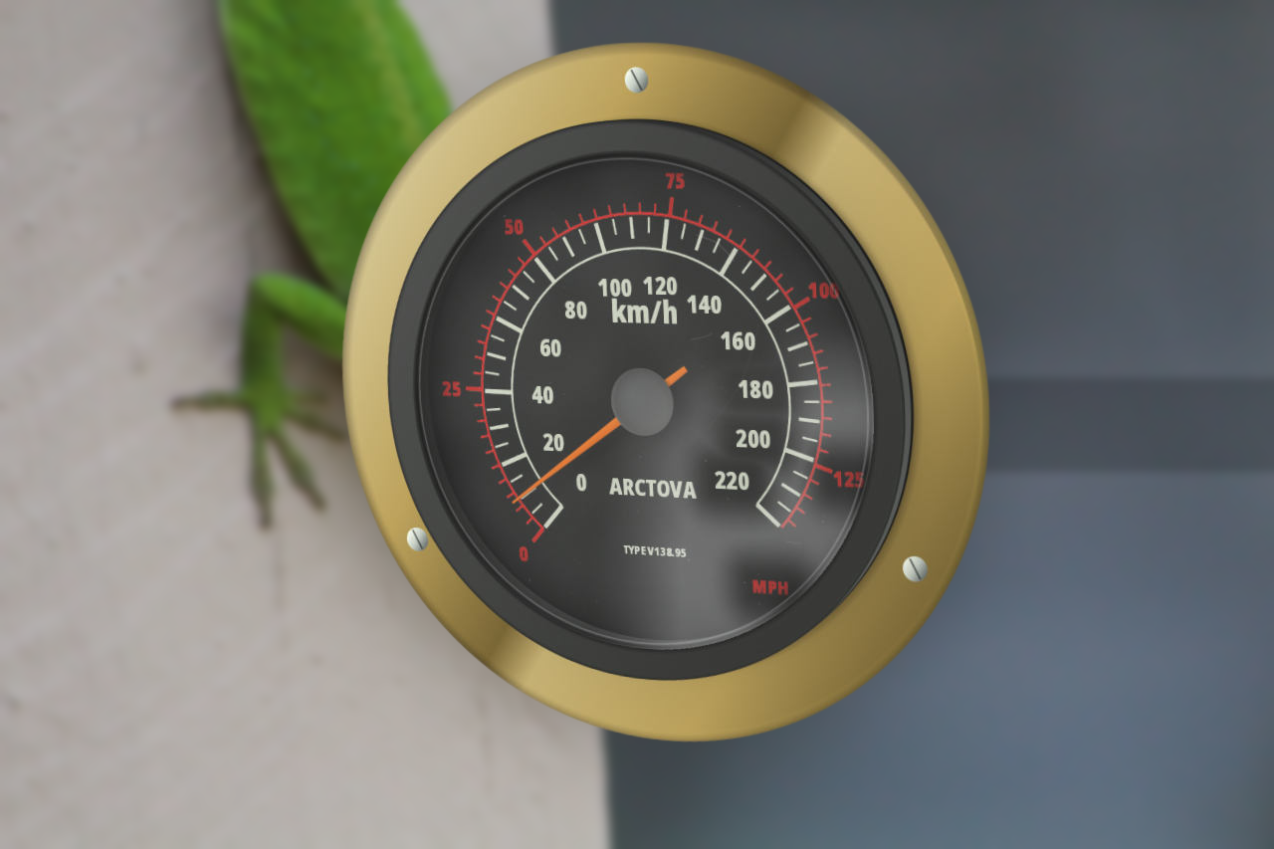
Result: 10 (km/h)
